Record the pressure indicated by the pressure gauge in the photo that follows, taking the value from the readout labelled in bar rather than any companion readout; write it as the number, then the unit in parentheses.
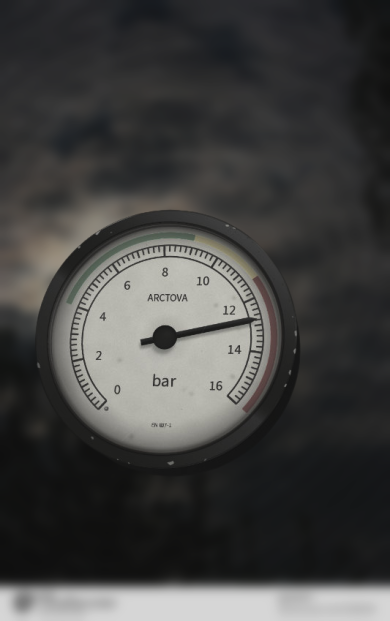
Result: 12.8 (bar)
